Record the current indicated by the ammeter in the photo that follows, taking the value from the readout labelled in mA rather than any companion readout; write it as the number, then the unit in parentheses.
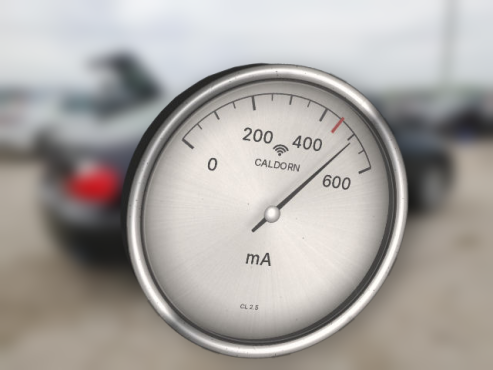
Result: 500 (mA)
